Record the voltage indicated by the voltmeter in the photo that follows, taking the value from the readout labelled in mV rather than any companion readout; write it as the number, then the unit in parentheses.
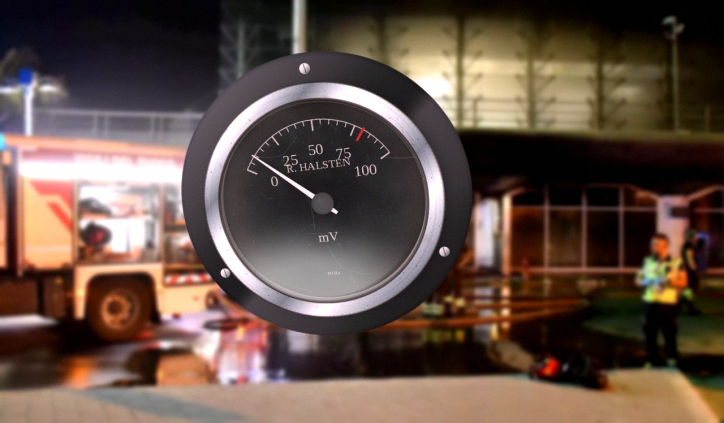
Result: 10 (mV)
